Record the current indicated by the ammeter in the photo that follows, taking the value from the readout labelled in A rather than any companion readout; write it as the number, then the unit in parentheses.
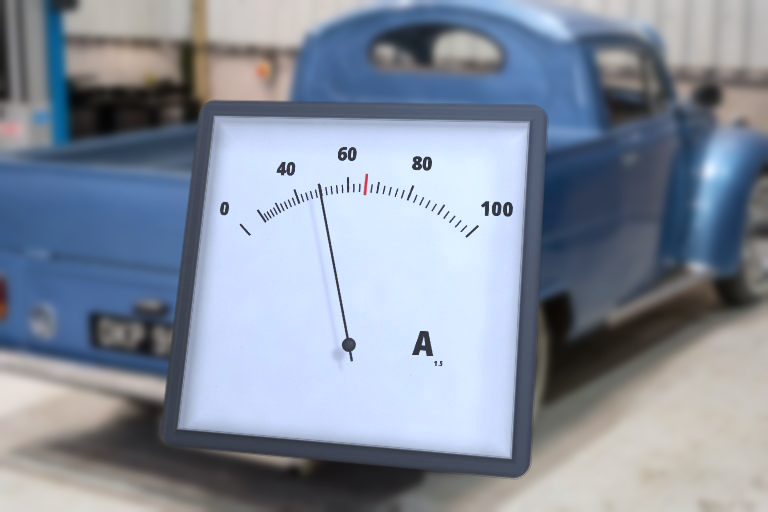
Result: 50 (A)
